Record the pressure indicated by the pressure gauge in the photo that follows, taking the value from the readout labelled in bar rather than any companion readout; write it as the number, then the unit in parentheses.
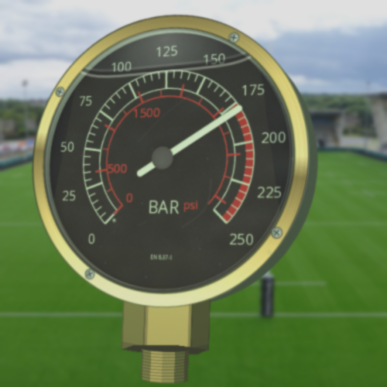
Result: 180 (bar)
